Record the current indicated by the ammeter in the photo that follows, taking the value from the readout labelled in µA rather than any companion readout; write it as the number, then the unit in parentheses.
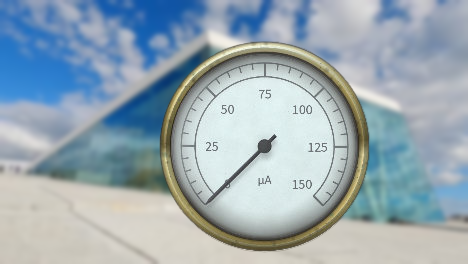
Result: 0 (µA)
